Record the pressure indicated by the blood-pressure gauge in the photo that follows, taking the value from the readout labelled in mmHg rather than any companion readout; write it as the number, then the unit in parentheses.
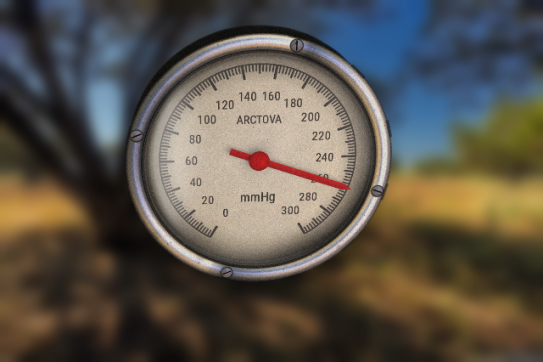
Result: 260 (mmHg)
